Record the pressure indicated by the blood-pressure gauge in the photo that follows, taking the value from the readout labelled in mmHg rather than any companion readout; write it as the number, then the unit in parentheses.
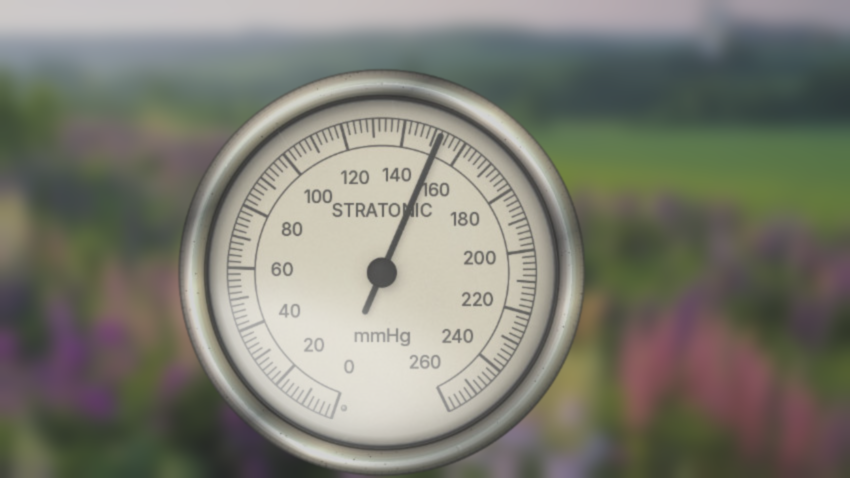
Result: 152 (mmHg)
